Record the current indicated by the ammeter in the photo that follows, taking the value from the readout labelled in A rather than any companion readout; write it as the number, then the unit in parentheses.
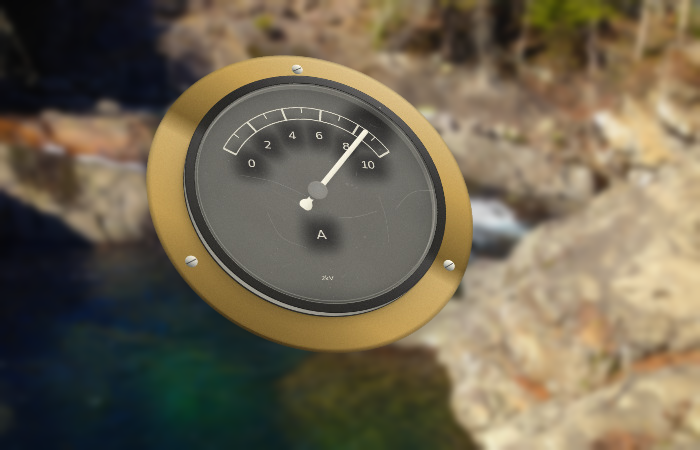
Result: 8.5 (A)
